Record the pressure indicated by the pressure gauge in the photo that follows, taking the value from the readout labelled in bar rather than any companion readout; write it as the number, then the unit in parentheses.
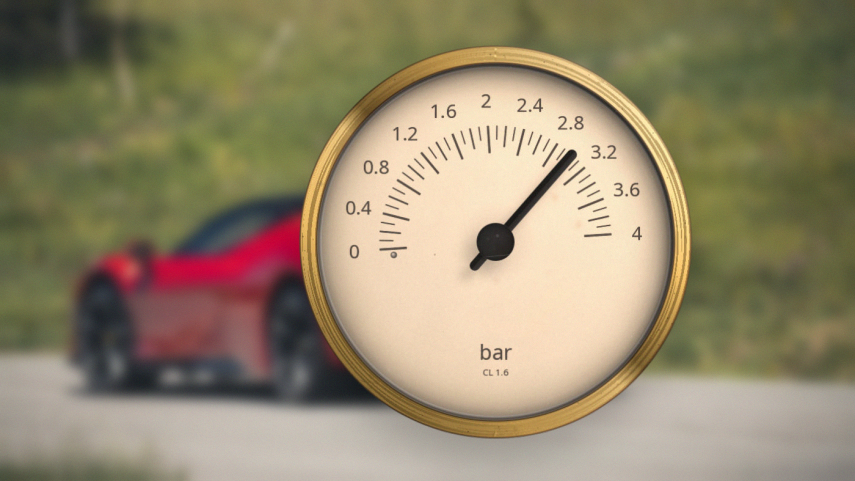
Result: 3 (bar)
